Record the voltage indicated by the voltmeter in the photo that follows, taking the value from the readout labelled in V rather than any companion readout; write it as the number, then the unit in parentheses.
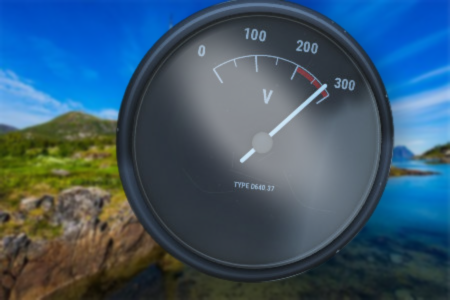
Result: 275 (V)
